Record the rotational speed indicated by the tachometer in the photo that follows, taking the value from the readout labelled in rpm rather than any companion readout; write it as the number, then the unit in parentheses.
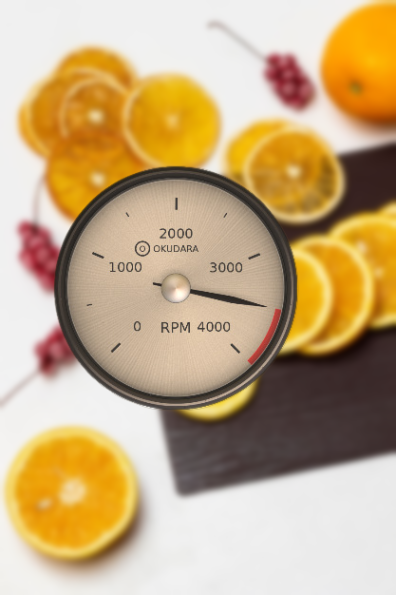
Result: 3500 (rpm)
